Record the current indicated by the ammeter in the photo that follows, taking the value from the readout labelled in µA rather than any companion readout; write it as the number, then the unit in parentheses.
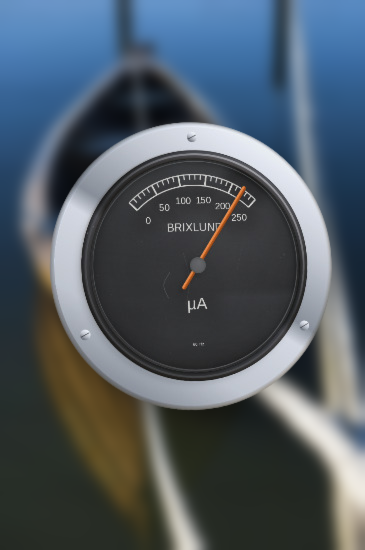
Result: 220 (µA)
